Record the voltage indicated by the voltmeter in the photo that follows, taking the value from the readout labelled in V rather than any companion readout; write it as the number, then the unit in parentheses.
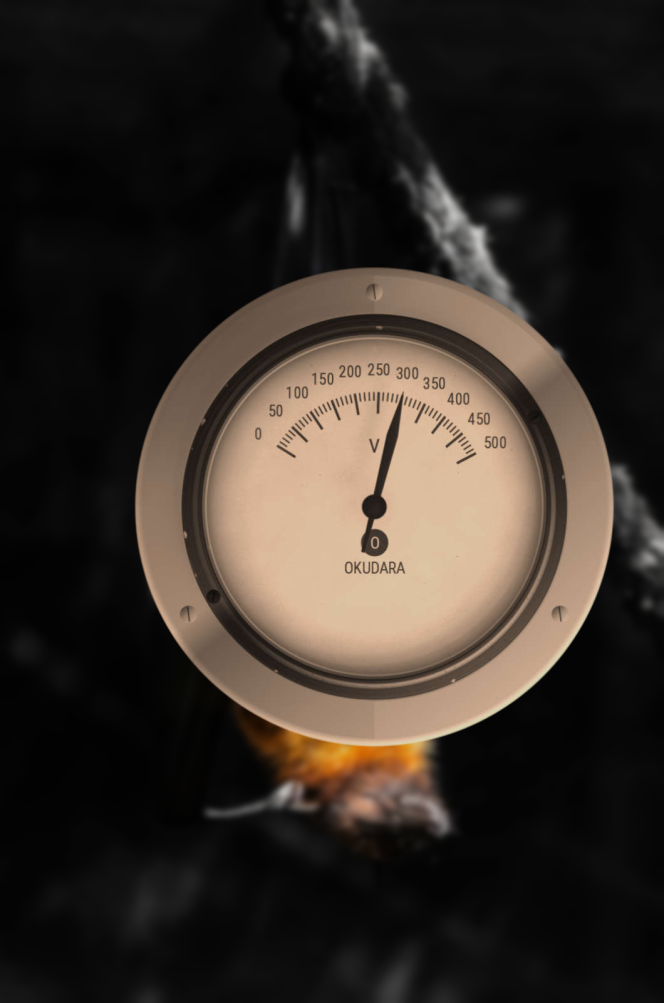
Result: 300 (V)
